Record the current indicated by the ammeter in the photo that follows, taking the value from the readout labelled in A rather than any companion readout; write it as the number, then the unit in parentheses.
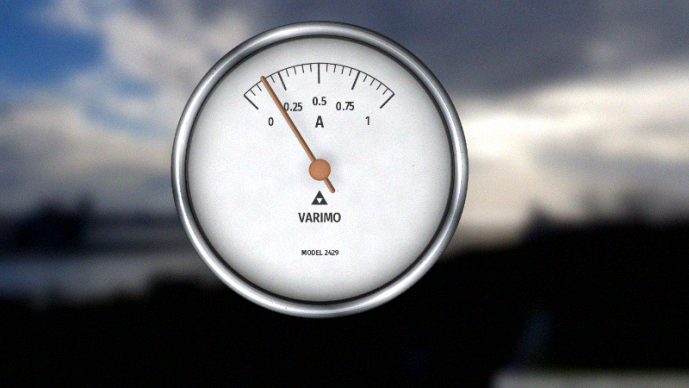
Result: 0.15 (A)
